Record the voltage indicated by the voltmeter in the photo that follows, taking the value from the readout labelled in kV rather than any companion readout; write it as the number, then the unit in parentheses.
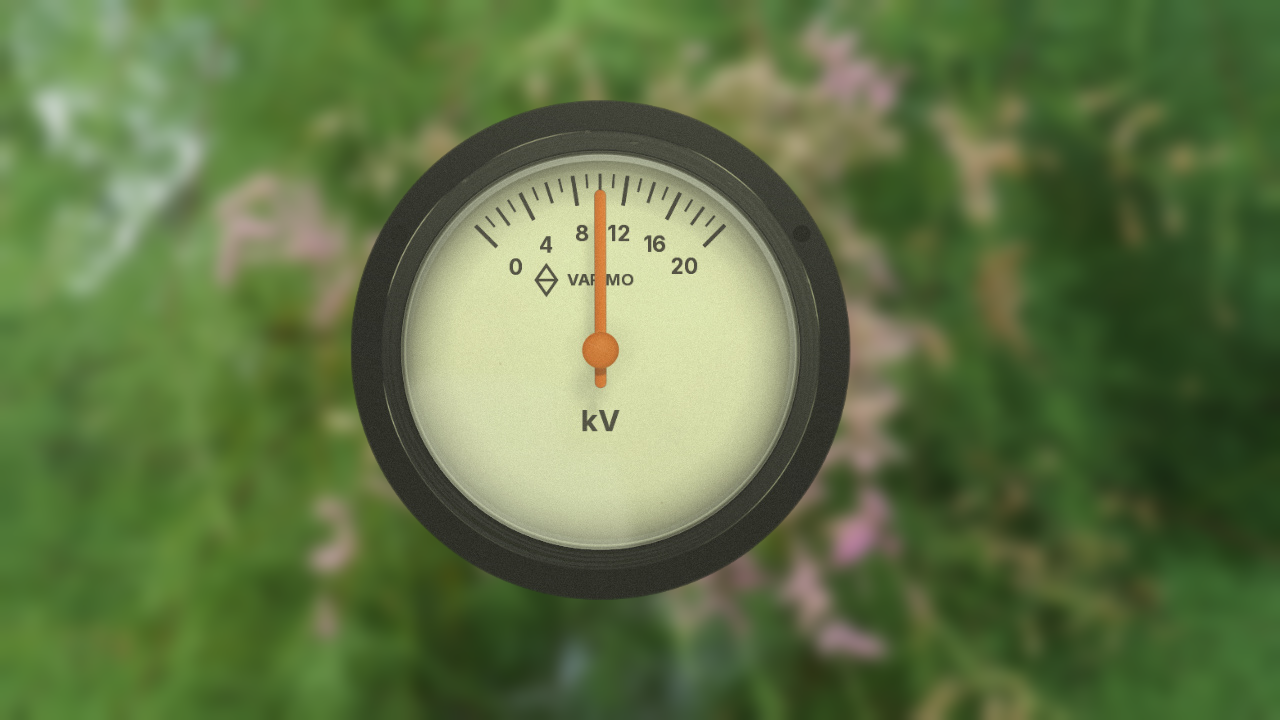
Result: 10 (kV)
